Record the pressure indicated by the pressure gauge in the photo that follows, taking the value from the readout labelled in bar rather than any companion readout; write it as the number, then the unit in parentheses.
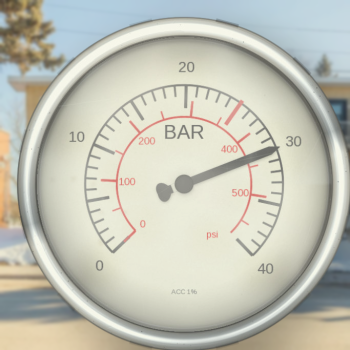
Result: 30 (bar)
